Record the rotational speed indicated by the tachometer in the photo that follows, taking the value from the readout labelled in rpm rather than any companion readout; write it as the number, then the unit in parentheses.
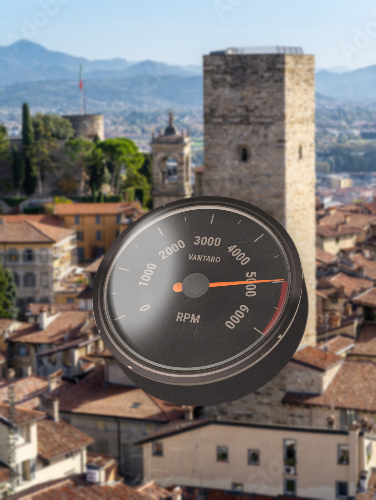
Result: 5000 (rpm)
